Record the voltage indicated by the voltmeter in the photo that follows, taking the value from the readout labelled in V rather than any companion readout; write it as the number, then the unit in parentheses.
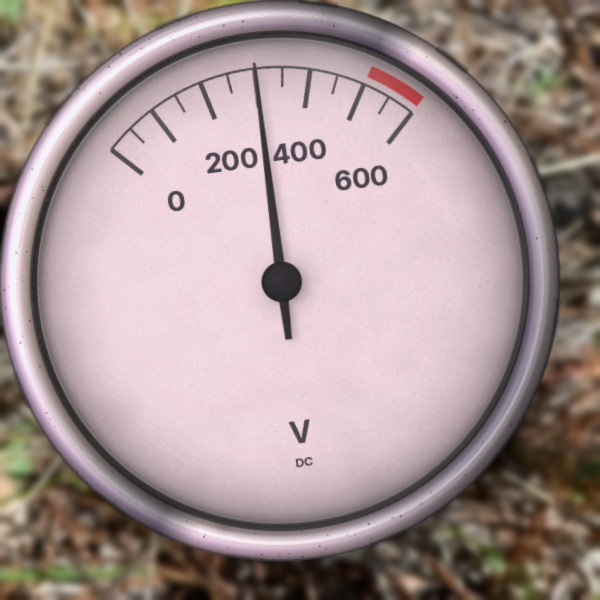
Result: 300 (V)
